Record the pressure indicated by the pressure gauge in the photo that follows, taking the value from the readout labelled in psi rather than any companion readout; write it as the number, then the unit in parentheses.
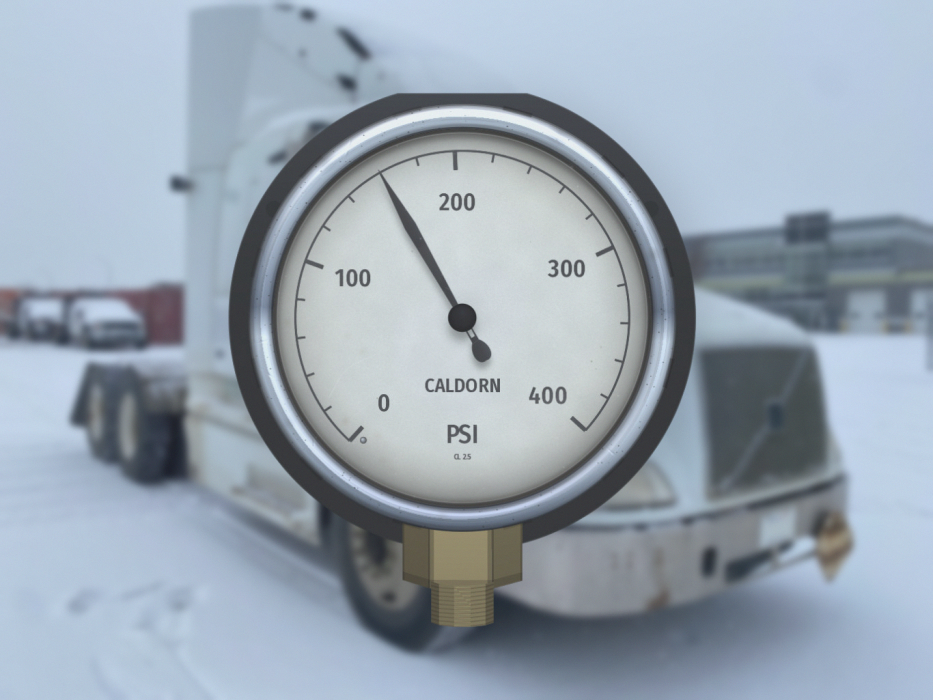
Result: 160 (psi)
